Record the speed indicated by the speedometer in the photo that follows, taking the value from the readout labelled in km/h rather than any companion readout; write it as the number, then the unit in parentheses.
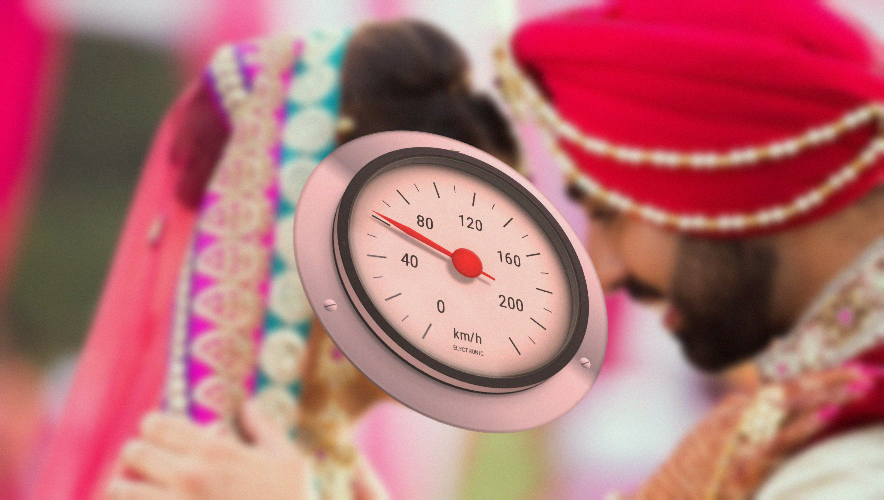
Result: 60 (km/h)
